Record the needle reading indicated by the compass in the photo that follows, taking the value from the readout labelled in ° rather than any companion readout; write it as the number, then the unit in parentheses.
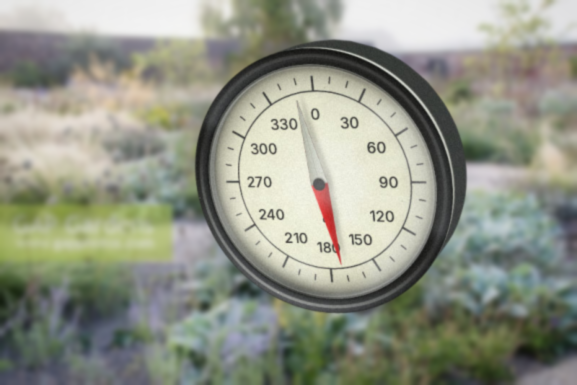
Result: 170 (°)
